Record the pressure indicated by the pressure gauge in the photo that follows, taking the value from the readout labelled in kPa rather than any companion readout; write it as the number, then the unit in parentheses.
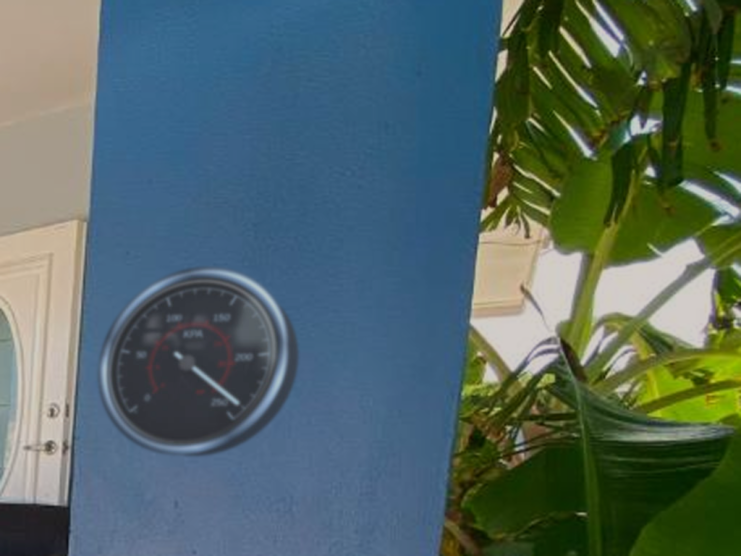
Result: 240 (kPa)
